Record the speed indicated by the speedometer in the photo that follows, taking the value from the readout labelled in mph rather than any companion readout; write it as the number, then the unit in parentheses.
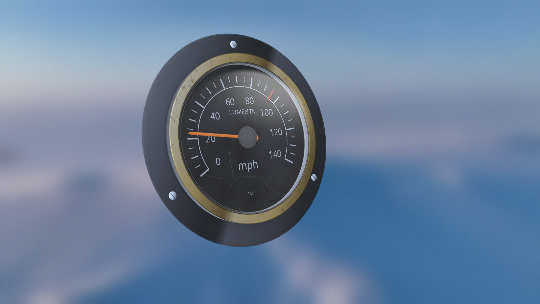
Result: 22.5 (mph)
